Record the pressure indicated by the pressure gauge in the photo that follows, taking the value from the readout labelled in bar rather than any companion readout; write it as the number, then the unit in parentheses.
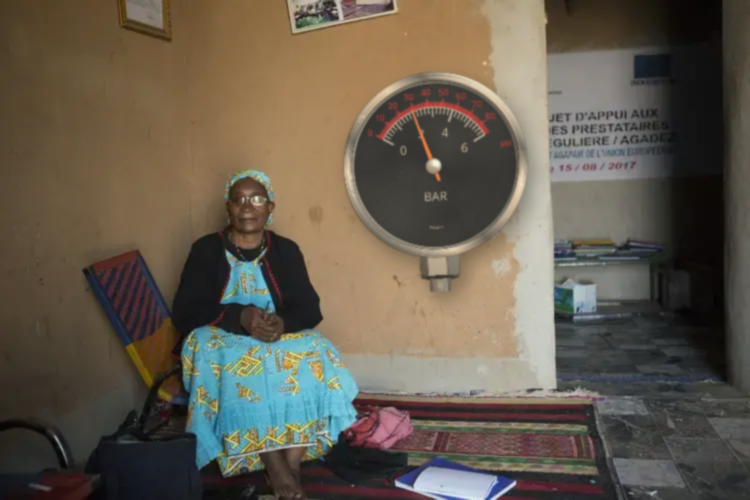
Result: 2 (bar)
